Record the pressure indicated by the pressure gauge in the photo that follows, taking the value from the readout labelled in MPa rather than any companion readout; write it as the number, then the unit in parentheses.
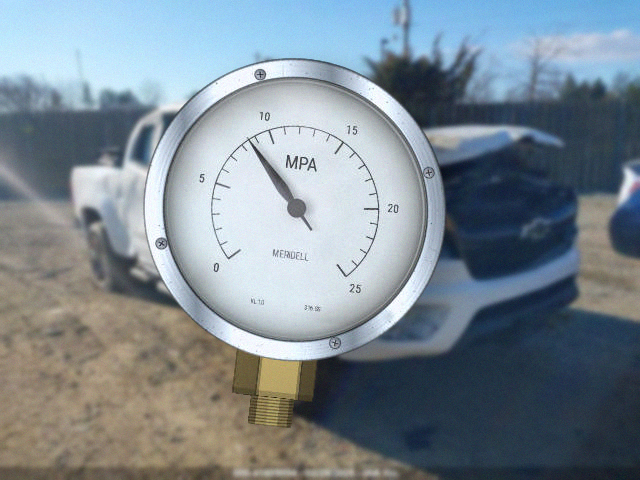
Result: 8.5 (MPa)
